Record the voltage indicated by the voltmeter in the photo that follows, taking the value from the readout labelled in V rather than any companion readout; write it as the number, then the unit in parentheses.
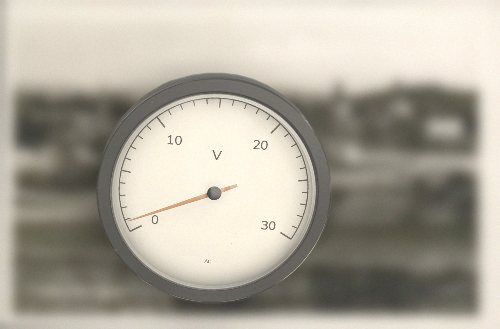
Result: 1 (V)
